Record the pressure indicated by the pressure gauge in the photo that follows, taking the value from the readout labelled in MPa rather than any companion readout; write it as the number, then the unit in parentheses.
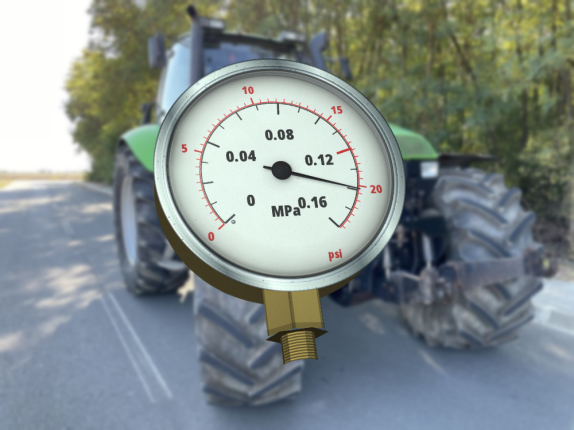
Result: 0.14 (MPa)
